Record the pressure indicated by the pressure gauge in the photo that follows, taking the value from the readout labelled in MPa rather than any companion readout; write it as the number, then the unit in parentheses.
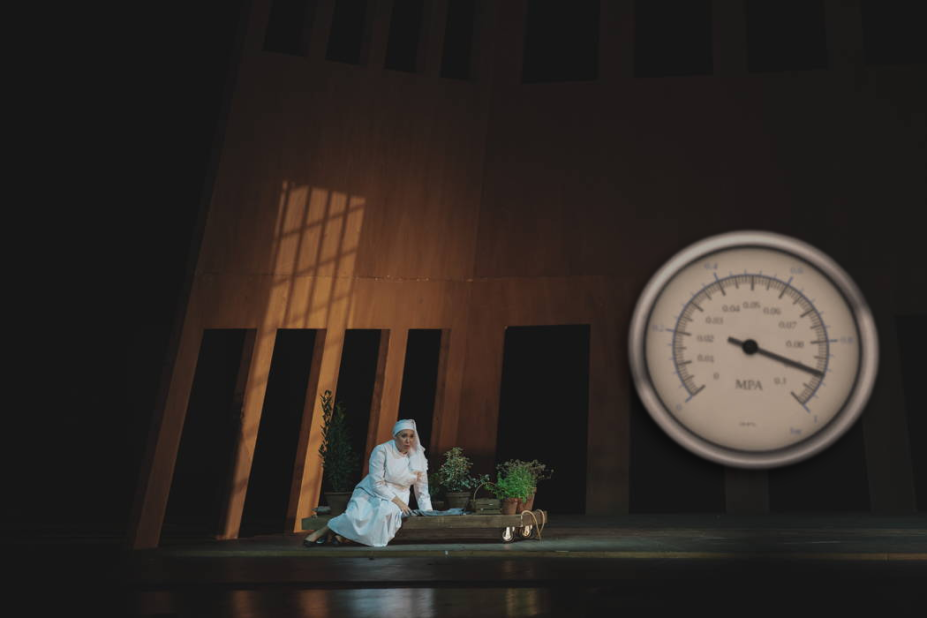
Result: 0.09 (MPa)
